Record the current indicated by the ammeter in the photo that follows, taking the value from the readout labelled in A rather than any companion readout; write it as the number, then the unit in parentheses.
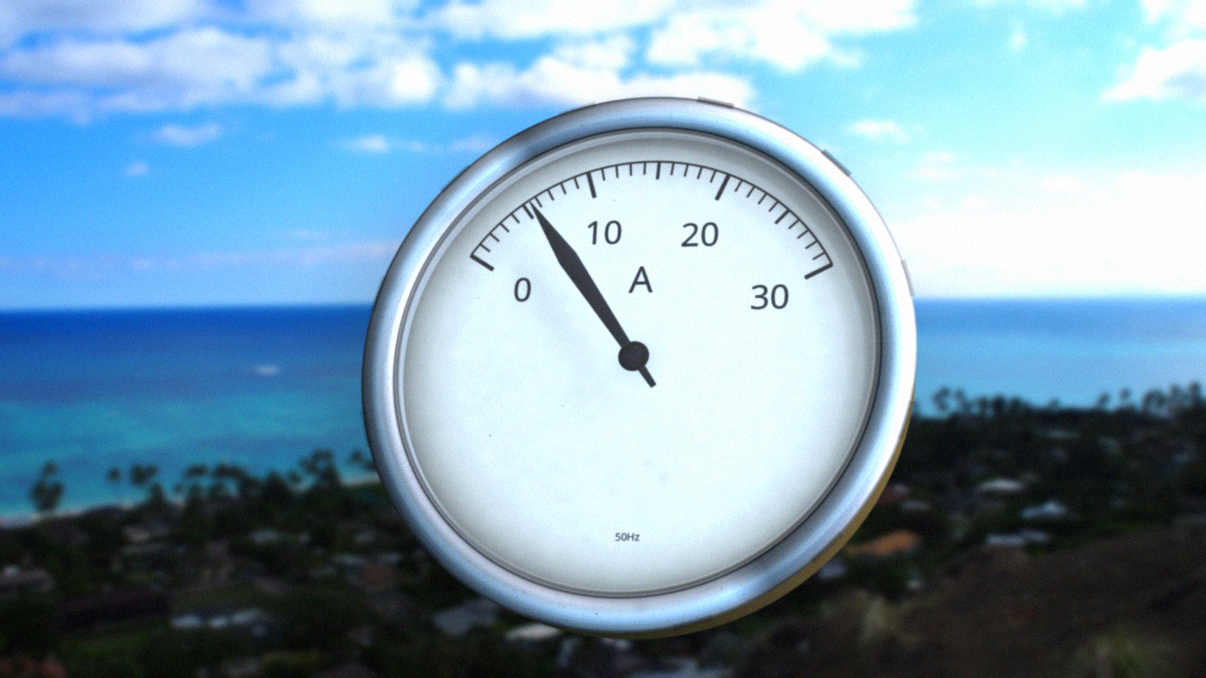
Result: 5.5 (A)
